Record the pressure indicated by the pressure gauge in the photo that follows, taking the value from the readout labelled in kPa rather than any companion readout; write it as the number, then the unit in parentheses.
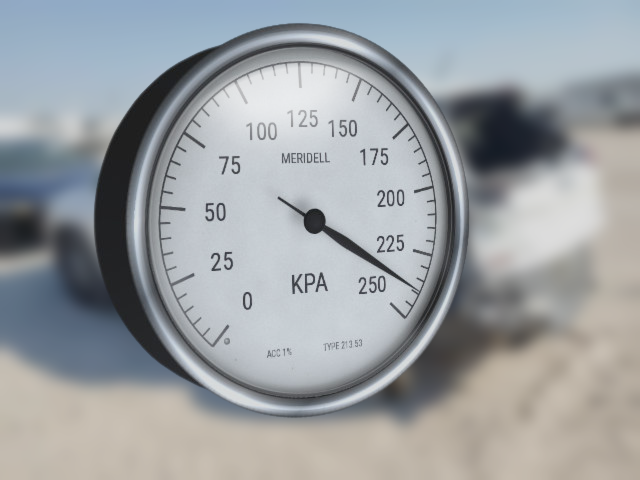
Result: 240 (kPa)
